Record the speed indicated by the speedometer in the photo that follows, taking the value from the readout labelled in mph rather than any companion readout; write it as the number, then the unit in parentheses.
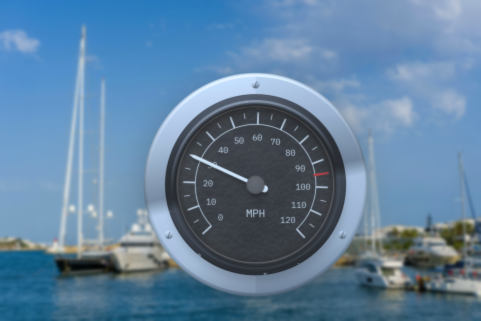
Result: 30 (mph)
